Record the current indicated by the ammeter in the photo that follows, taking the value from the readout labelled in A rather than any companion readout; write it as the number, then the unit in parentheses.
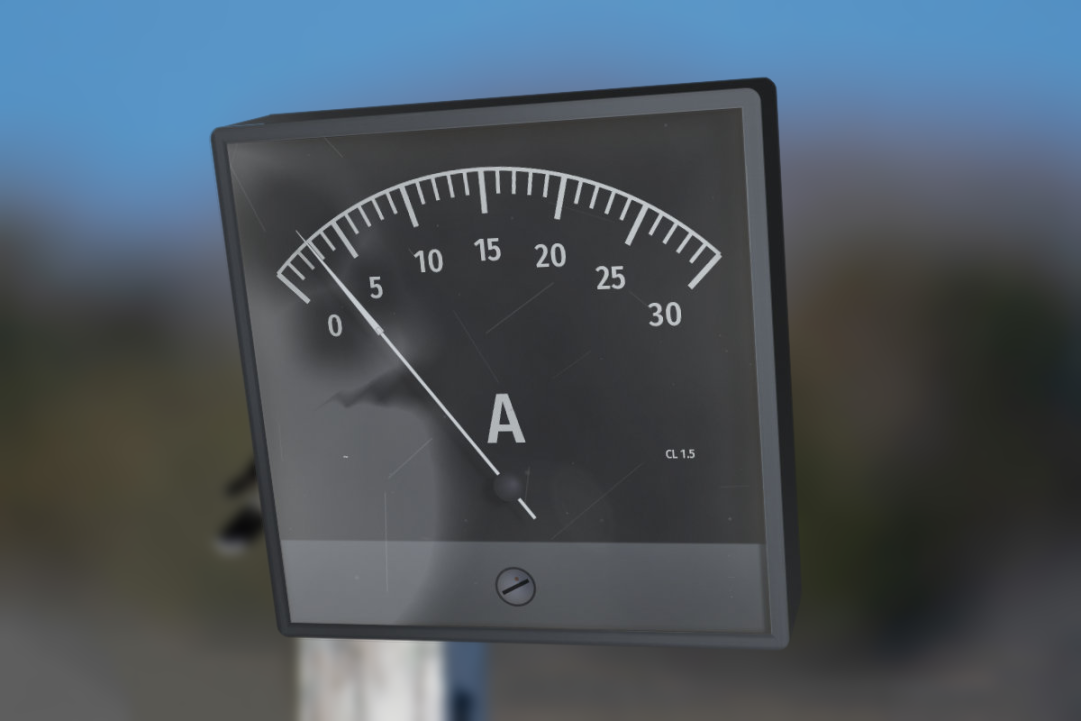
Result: 3 (A)
